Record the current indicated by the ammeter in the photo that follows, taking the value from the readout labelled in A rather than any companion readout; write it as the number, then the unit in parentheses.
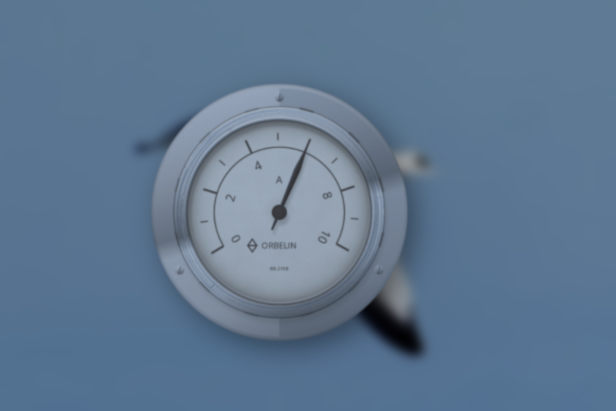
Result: 6 (A)
